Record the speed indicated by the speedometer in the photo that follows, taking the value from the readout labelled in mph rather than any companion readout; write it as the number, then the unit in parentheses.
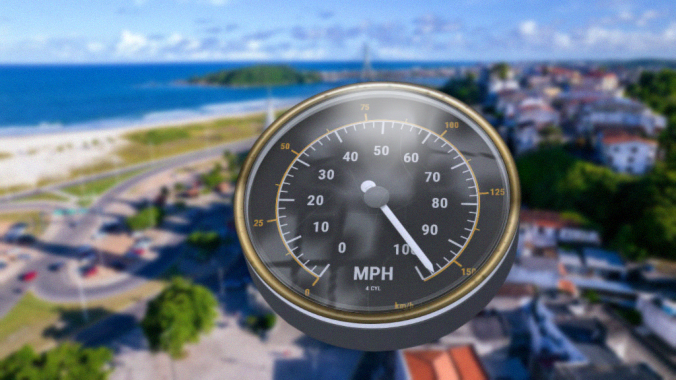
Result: 98 (mph)
